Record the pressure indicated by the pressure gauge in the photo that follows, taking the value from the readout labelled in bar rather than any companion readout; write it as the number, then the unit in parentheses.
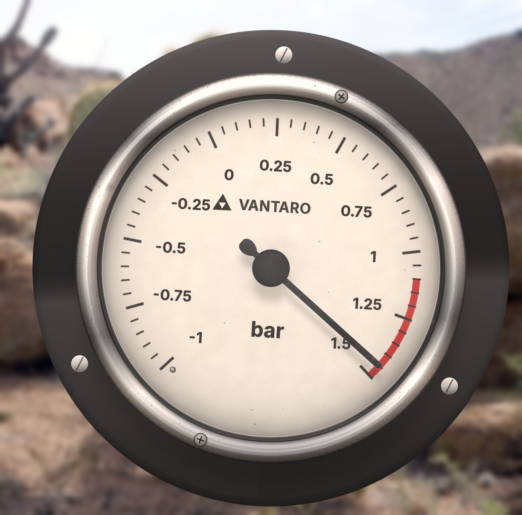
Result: 1.45 (bar)
